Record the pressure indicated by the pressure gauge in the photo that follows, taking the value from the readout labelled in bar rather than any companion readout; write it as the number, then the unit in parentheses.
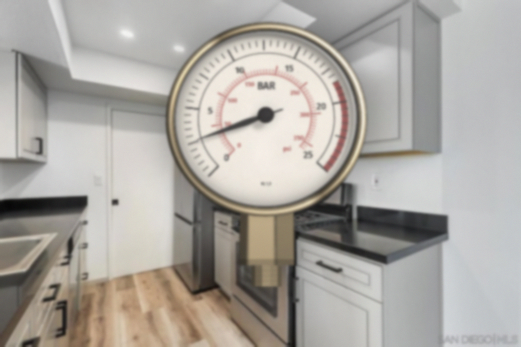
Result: 2.5 (bar)
